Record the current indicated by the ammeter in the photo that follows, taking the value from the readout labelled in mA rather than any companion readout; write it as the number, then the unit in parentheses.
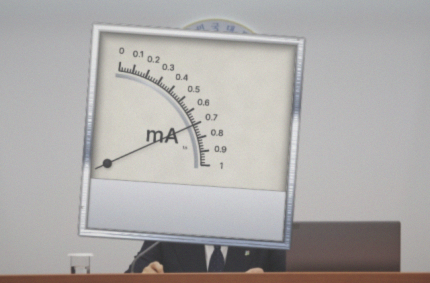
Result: 0.7 (mA)
